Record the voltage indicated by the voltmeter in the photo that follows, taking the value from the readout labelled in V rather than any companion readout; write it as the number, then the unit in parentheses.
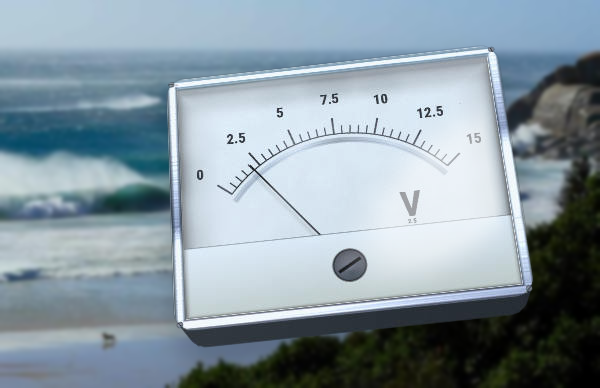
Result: 2 (V)
